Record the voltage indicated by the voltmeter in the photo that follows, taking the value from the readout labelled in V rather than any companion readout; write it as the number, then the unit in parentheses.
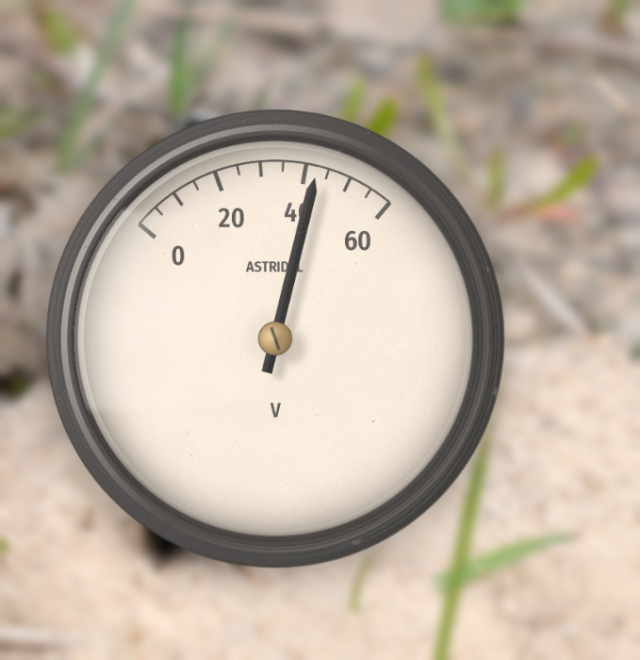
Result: 42.5 (V)
